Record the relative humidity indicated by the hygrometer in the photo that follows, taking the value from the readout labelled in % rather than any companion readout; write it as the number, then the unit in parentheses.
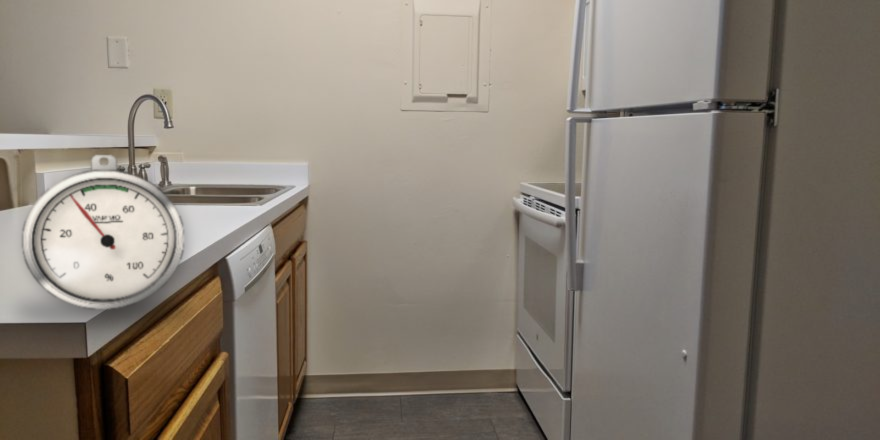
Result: 36 (%)
